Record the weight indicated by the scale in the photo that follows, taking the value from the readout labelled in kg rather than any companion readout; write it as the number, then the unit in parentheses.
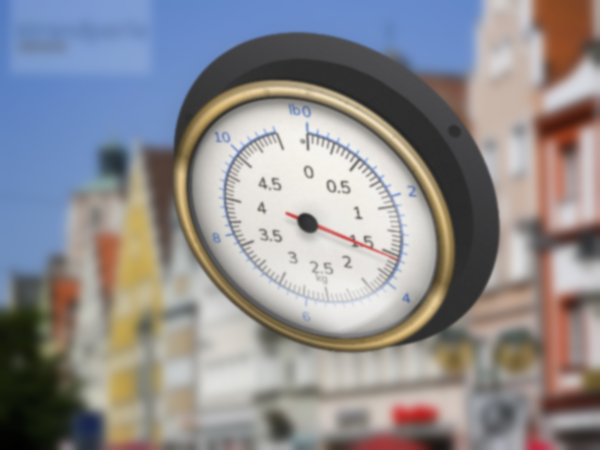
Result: 1.5 (kg)
